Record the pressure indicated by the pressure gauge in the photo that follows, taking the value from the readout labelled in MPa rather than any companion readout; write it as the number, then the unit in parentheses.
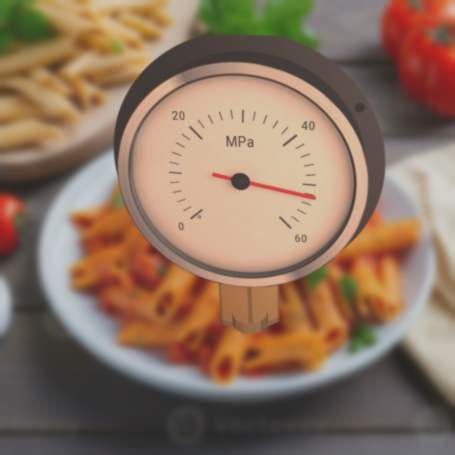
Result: 52 (MPa)
